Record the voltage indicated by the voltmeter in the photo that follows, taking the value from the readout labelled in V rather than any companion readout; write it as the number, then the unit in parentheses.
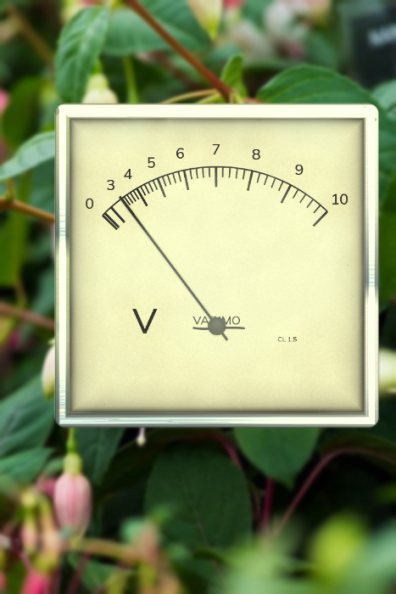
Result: 3 (V)
